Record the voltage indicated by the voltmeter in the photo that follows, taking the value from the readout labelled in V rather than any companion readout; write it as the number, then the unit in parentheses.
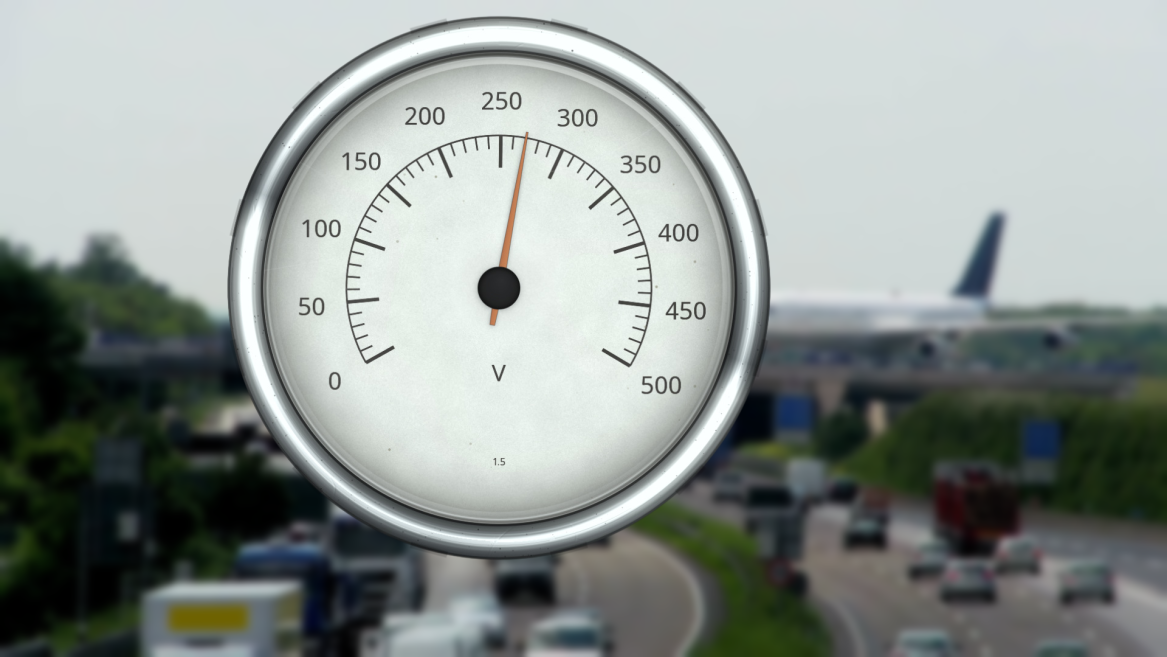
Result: 270 (V)
